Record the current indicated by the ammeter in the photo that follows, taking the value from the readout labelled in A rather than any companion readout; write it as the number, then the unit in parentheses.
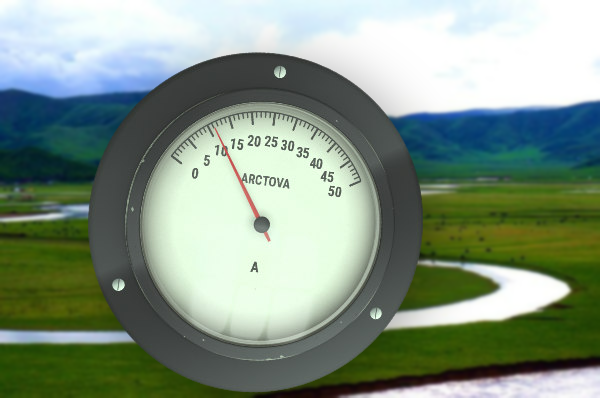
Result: 11 (A)
